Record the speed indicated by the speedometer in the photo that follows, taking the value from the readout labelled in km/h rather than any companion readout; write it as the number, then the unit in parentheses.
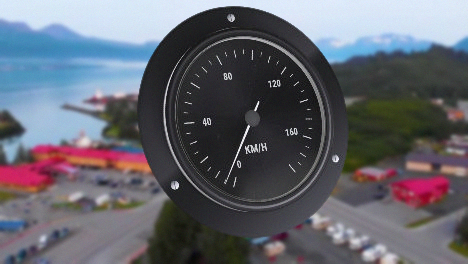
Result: 5 (km/h)
